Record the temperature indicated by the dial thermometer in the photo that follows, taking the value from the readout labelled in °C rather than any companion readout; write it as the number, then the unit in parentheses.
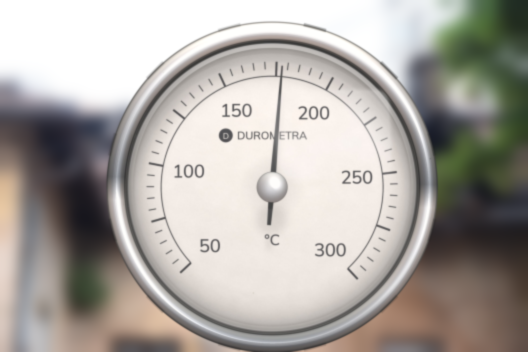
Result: 177.5 (°C)
